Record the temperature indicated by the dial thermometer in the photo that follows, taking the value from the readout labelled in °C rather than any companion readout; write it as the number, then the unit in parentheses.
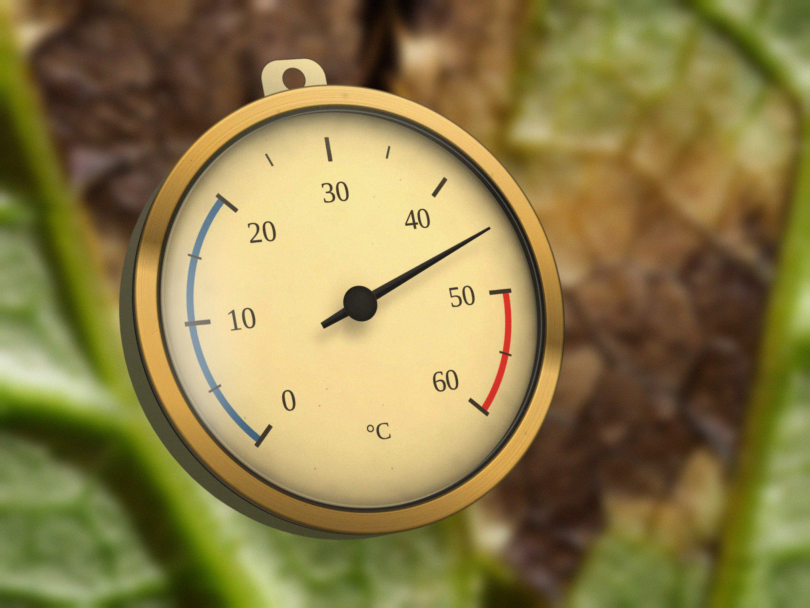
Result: 45 (°C)
